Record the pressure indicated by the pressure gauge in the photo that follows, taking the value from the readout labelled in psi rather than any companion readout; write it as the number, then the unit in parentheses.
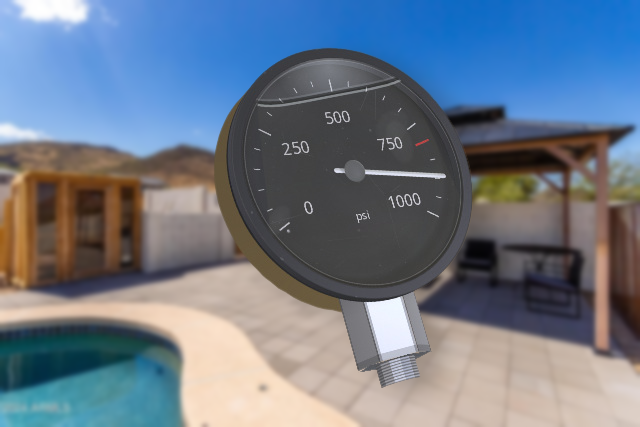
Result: 900 (psi)
